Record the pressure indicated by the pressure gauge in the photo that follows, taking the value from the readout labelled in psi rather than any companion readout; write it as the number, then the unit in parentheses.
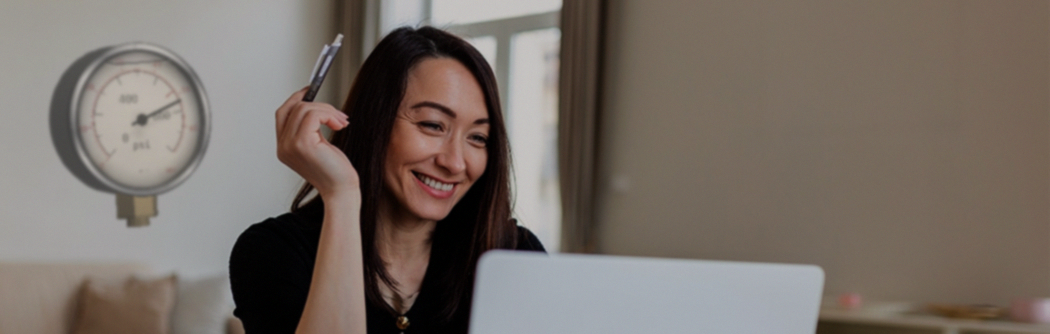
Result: 750 (psi)
